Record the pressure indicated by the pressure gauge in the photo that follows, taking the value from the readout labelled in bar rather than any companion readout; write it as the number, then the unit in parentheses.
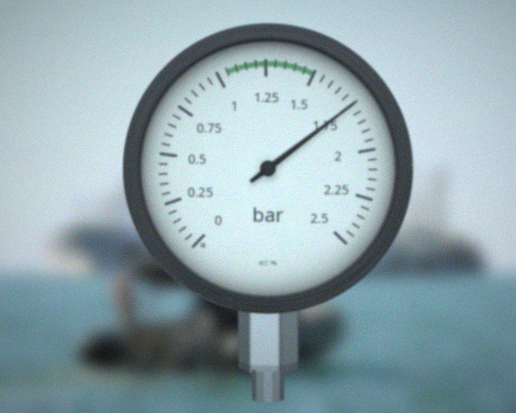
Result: 1.75 (bar)
